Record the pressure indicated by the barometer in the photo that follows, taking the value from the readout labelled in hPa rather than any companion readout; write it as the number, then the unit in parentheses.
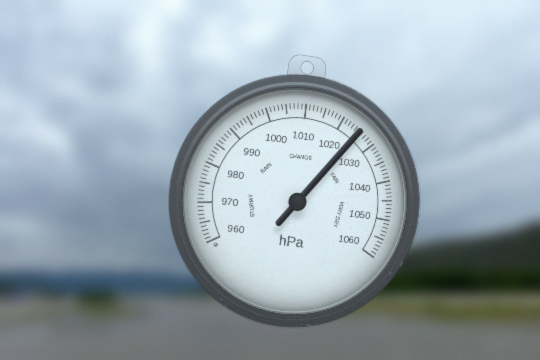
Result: 1025 (hPa)
